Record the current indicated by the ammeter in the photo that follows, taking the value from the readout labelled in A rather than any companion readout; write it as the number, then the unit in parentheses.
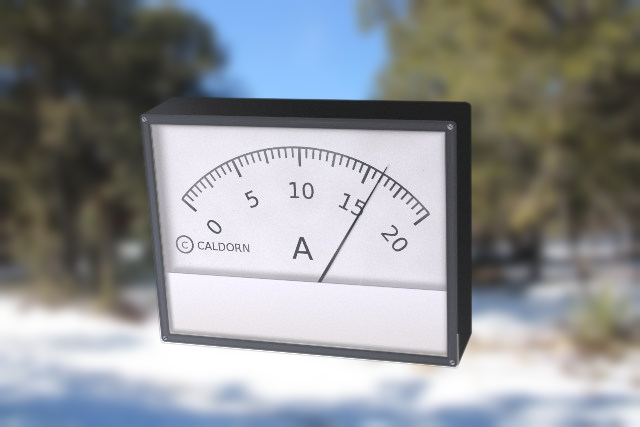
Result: 16 (A)
